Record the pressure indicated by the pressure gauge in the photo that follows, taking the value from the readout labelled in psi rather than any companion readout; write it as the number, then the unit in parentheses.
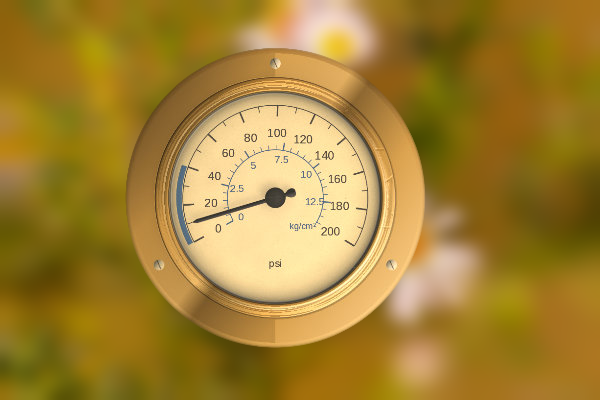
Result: 10 (psi)
